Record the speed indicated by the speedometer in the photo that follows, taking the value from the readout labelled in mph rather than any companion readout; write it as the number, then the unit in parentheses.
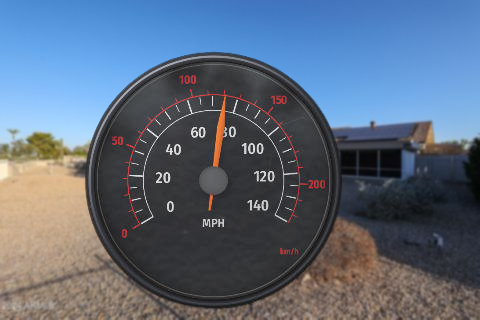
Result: 75 (mph)
